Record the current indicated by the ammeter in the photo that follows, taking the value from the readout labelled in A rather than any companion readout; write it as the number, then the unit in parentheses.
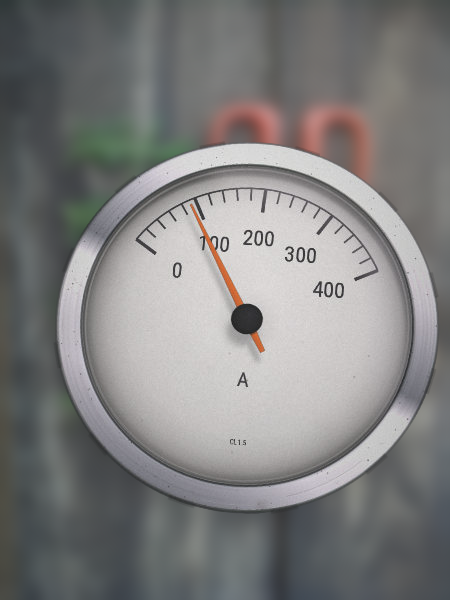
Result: 90 (A)
